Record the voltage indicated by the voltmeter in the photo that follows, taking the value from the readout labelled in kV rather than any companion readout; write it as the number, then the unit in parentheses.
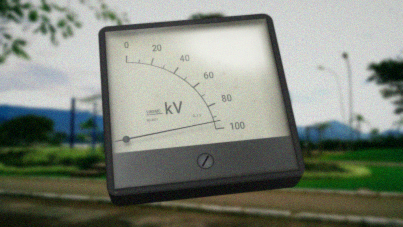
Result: 95 (kV)
